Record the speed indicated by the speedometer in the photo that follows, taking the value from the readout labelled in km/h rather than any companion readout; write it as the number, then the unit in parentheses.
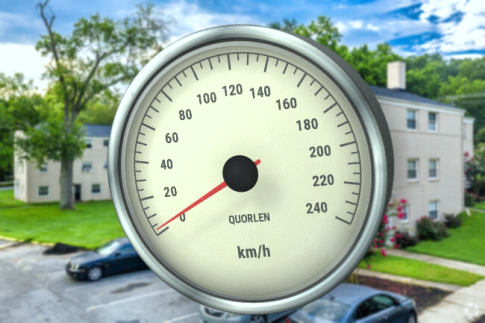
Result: 2.5 (km/h)
